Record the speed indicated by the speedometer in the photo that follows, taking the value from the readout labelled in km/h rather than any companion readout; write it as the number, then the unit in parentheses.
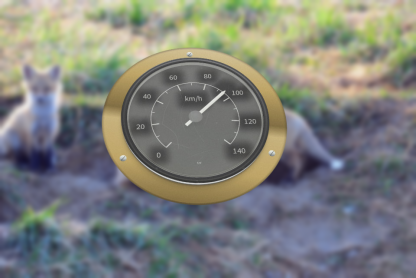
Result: 95 (km/h)
